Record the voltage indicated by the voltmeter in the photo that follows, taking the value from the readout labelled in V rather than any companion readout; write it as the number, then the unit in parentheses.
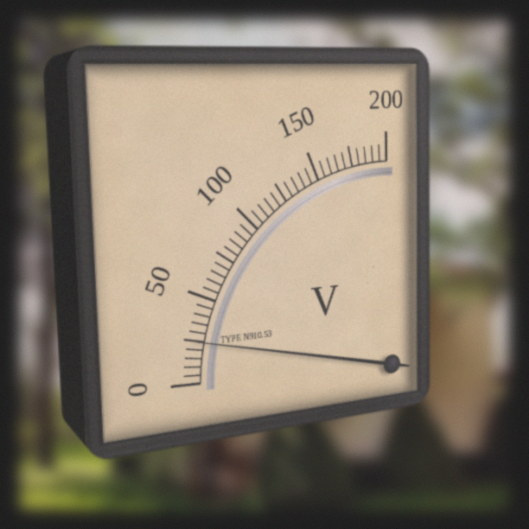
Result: 25 (V)
